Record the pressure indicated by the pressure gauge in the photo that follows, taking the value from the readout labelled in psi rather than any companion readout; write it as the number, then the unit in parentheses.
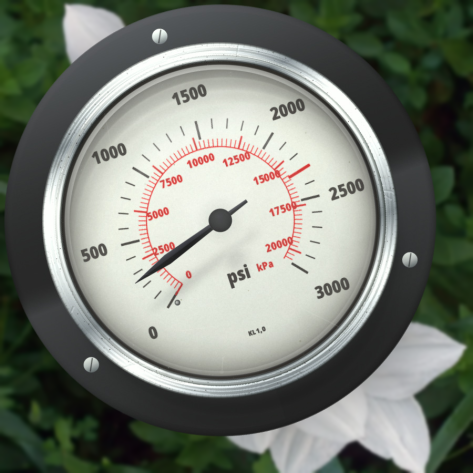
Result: 250 (psi)
